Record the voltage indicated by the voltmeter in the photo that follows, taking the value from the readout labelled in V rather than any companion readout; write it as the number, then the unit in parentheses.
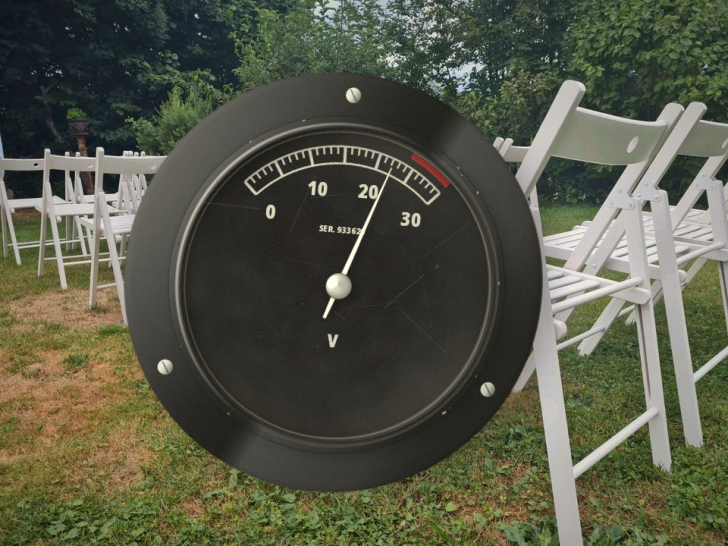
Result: 22 (V)
